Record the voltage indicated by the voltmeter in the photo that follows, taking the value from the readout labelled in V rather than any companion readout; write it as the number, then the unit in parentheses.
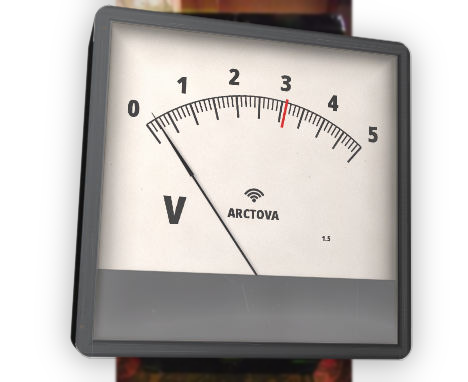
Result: 0.2 (V)
